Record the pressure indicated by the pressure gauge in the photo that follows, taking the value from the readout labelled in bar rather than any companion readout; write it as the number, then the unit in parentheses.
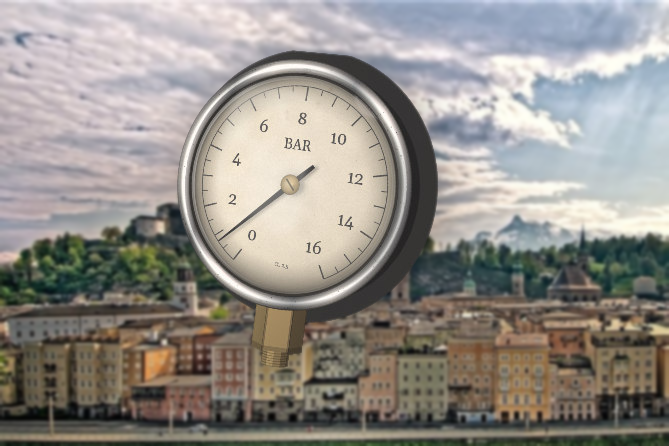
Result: 0.75 (bar)
